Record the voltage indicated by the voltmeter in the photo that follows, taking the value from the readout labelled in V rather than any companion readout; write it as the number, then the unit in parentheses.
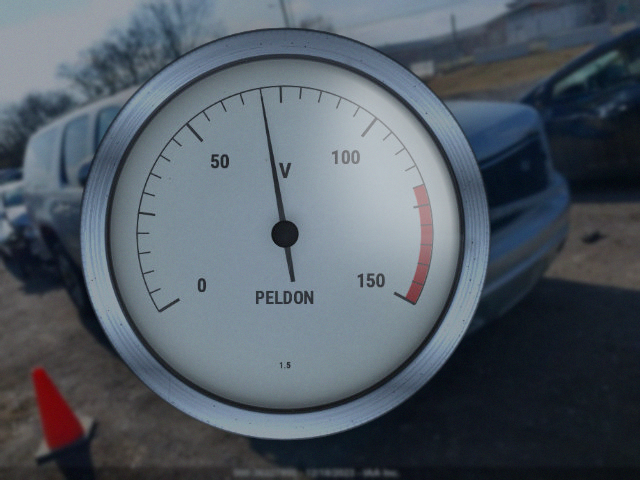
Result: 70 (V)
